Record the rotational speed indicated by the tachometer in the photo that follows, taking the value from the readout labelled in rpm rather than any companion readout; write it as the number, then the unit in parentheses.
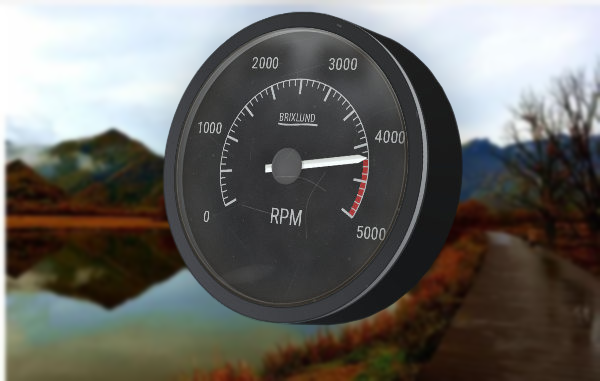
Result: 4200 (rpm)
